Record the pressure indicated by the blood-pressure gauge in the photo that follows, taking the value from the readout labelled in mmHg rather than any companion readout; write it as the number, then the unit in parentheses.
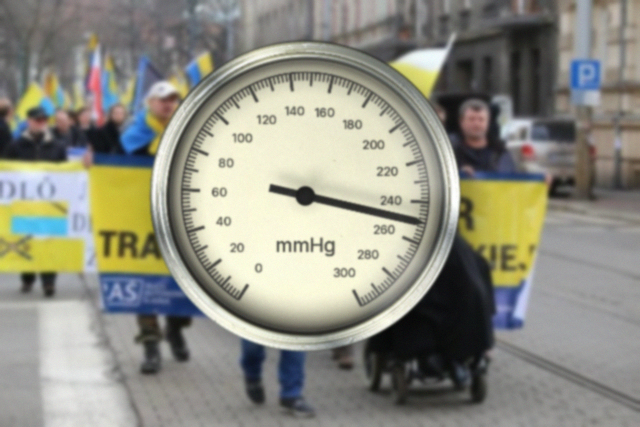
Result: 250 (mmHg)
